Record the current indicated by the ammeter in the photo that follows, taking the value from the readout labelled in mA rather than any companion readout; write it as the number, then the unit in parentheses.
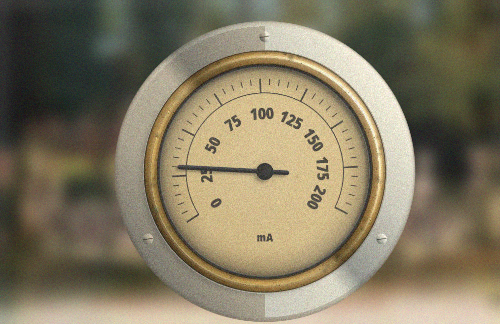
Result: 30 (mA)
